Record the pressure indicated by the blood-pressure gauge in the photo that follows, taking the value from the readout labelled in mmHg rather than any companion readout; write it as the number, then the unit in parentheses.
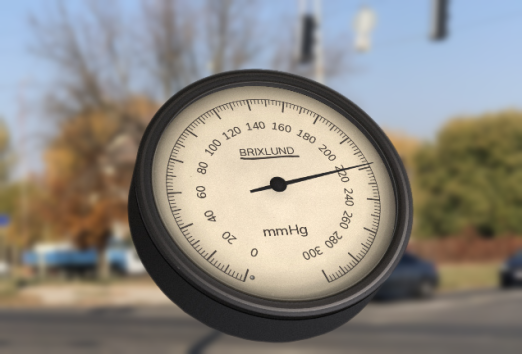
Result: 220 (mmHg)
